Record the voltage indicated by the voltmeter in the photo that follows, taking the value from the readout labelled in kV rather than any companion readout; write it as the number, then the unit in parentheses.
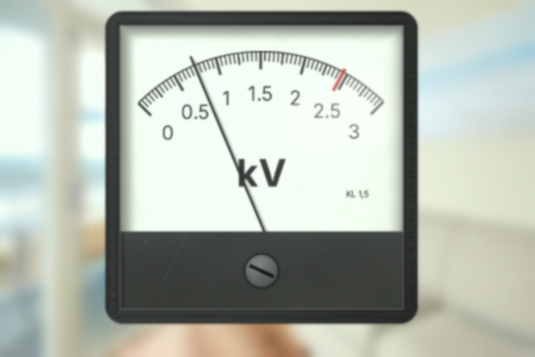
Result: 0.75 (kV)
